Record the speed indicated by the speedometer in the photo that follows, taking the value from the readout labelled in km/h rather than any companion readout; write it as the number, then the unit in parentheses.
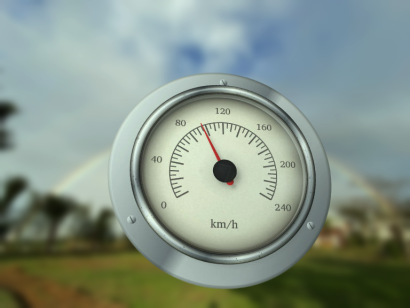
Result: 95 (km/h)
